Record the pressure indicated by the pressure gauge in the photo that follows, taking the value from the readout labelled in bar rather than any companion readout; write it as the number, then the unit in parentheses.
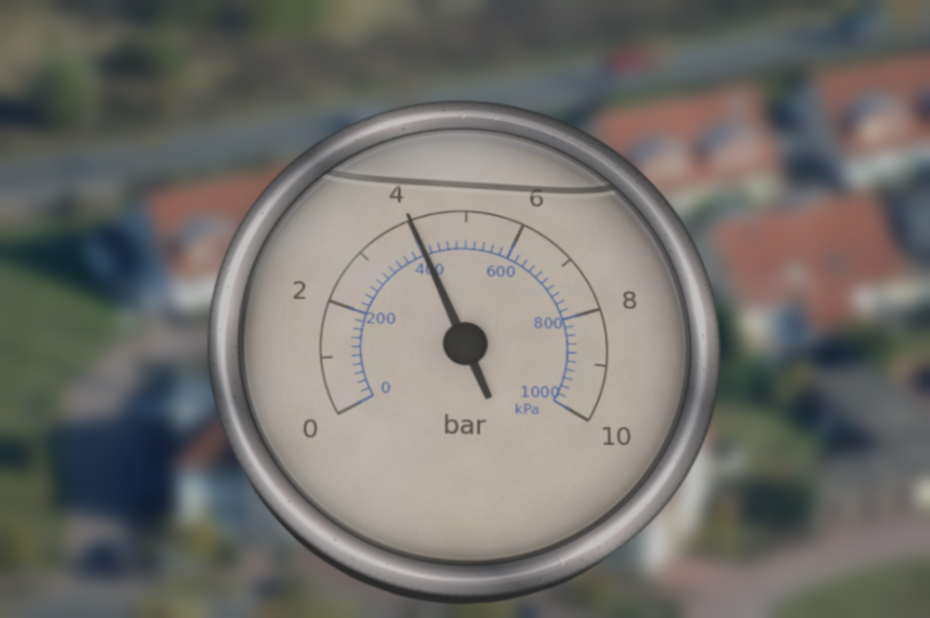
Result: 4 (bar)
